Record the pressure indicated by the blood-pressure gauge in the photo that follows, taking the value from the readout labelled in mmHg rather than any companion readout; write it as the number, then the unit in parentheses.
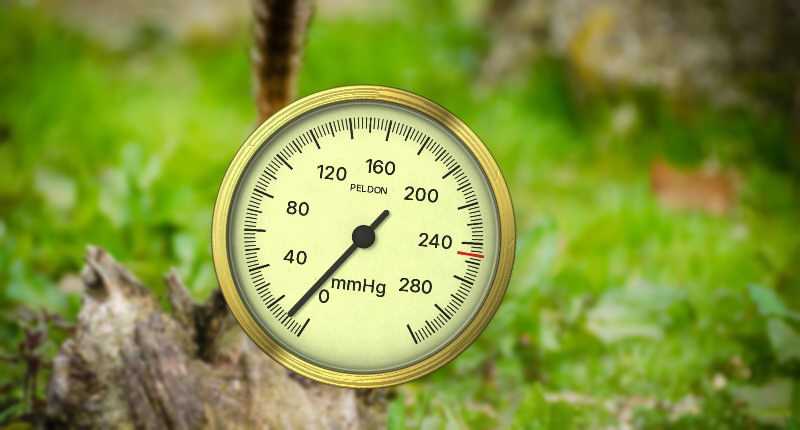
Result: 10 (mmHg)
